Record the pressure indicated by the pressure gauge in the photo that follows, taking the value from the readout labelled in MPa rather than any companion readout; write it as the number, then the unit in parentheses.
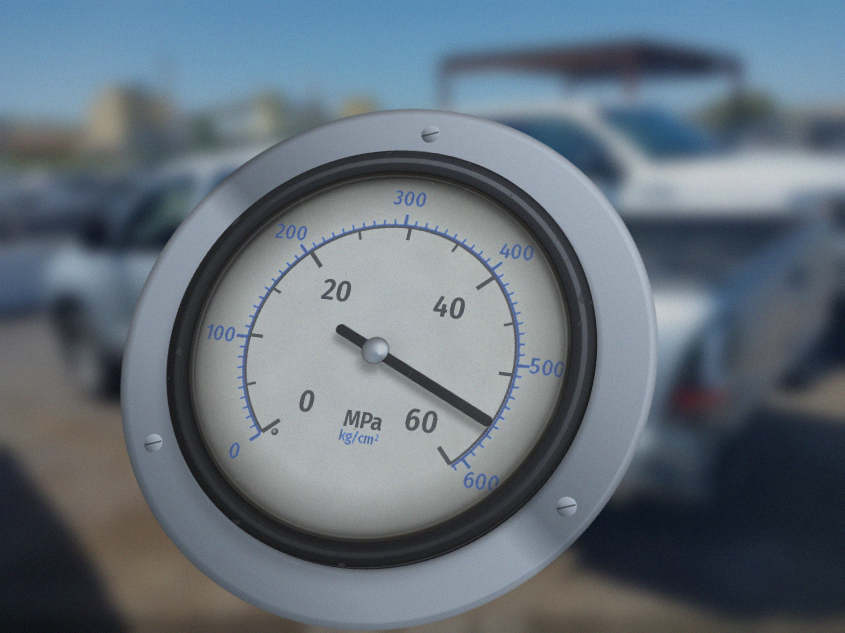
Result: 55 (MPa)
